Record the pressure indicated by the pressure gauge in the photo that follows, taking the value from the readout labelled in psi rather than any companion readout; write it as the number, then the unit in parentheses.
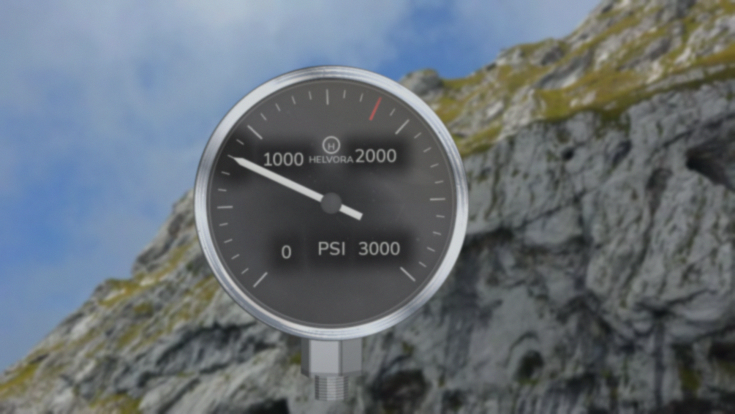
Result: 800 (psi)
